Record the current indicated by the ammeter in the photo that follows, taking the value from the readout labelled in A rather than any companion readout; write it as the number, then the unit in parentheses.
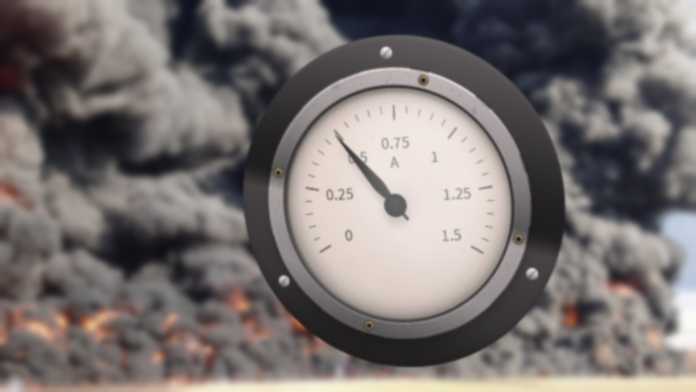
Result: 0.5 (A)
